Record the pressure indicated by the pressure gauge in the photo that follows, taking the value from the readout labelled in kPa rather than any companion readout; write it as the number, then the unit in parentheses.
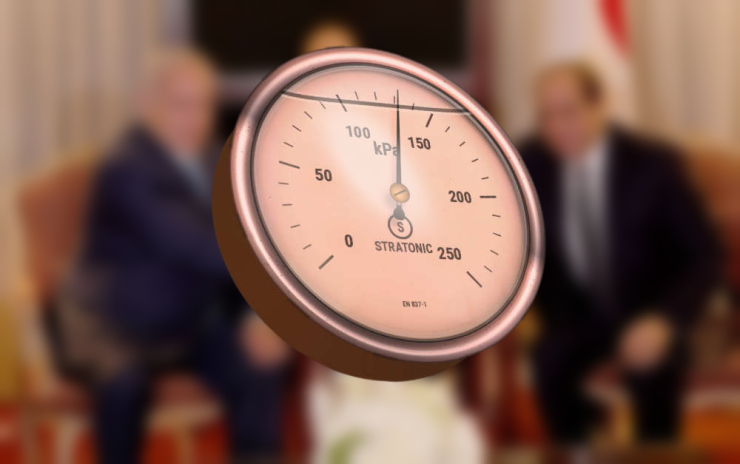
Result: 130 (kPa)
